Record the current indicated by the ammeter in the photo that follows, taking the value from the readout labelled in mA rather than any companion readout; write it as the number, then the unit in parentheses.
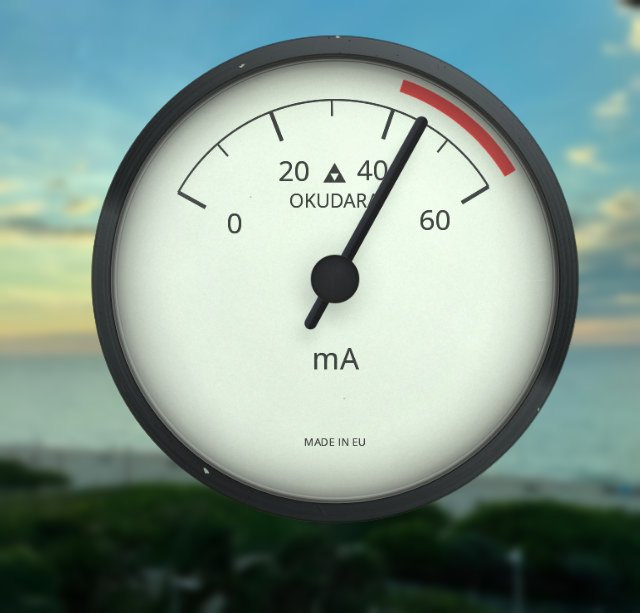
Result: 45 (mA)
